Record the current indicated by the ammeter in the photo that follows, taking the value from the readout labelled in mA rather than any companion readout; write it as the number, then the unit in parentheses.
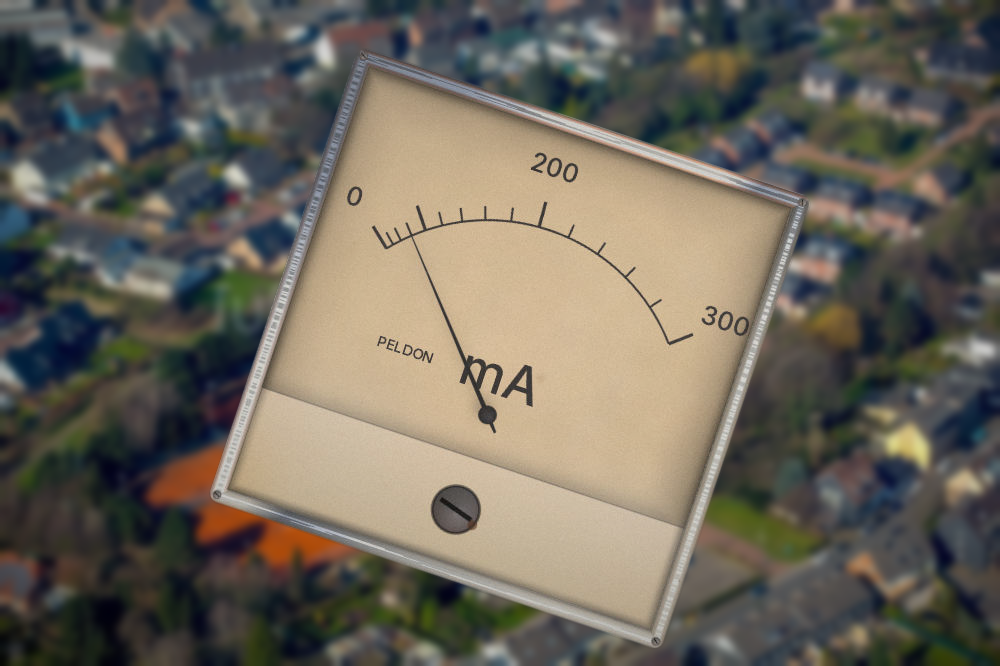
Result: 80 (mA)
